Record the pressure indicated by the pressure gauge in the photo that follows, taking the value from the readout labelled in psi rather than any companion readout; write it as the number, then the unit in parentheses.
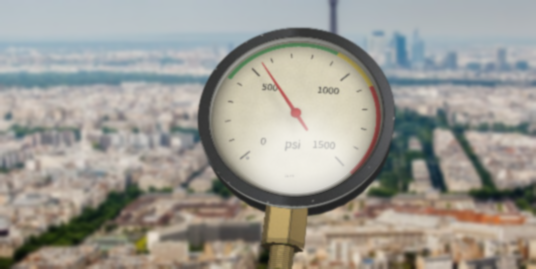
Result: 550 (psi)
